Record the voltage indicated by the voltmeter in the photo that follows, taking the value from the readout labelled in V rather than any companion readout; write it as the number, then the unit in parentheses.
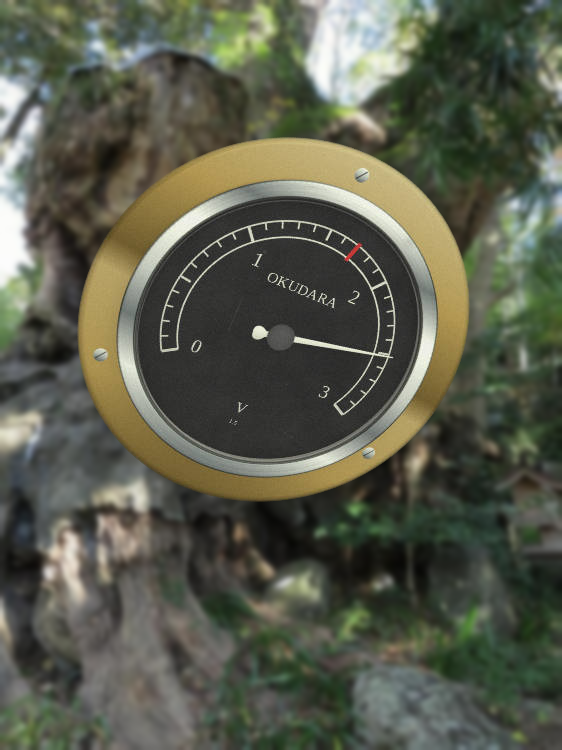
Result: 2.5 (V)
